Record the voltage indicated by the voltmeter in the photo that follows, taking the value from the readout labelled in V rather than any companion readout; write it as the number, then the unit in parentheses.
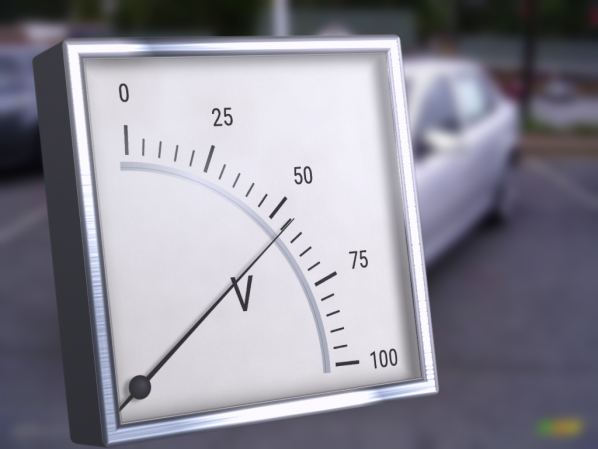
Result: 55 (V)
